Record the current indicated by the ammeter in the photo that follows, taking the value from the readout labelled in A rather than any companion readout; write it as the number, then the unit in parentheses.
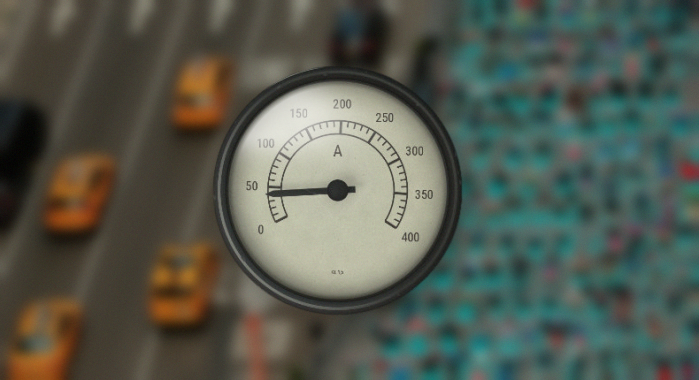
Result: 40 (A)
